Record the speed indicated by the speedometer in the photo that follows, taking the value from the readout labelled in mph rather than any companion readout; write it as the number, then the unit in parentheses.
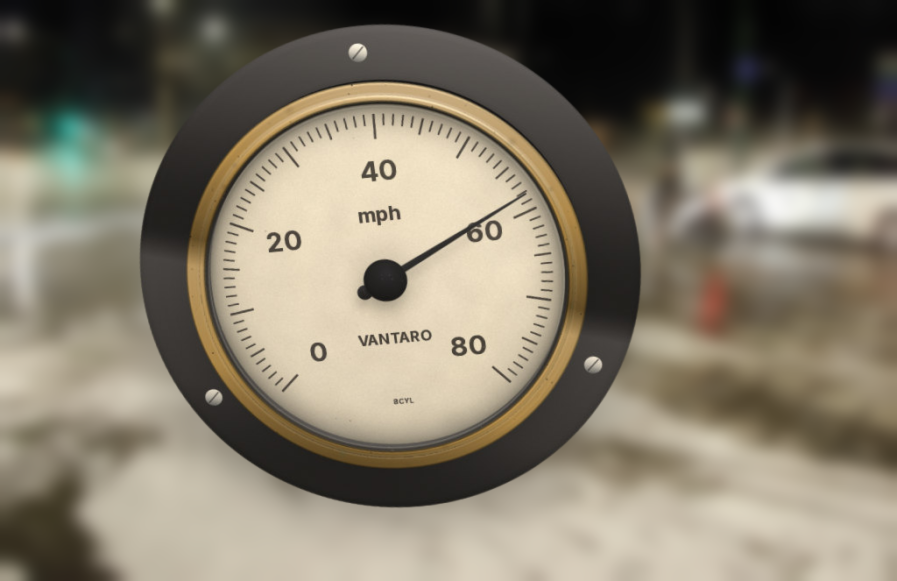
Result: 58 (mph)
